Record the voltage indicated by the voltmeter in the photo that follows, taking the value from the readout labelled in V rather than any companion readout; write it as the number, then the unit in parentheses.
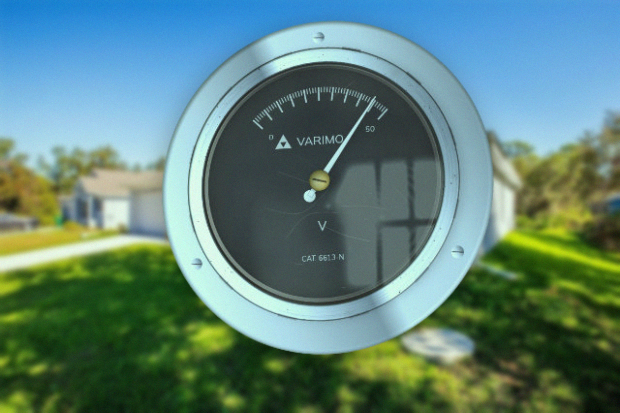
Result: 45 (V)
